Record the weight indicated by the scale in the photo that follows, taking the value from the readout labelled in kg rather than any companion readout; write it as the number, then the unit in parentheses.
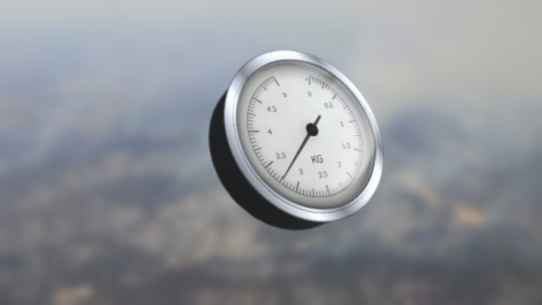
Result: 3.25 (kg)
